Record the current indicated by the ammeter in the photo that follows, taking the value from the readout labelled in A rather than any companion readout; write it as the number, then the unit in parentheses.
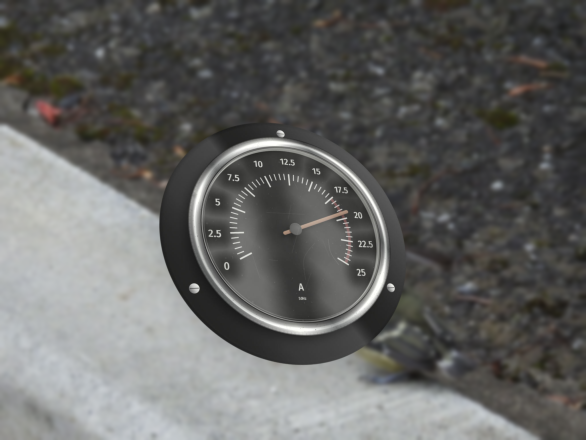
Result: 19.5 (A)
